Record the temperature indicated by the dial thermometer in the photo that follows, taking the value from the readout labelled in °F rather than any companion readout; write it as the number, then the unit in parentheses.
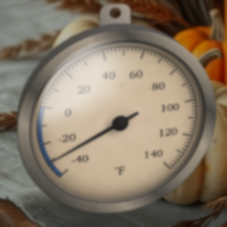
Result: -30 (°F)
